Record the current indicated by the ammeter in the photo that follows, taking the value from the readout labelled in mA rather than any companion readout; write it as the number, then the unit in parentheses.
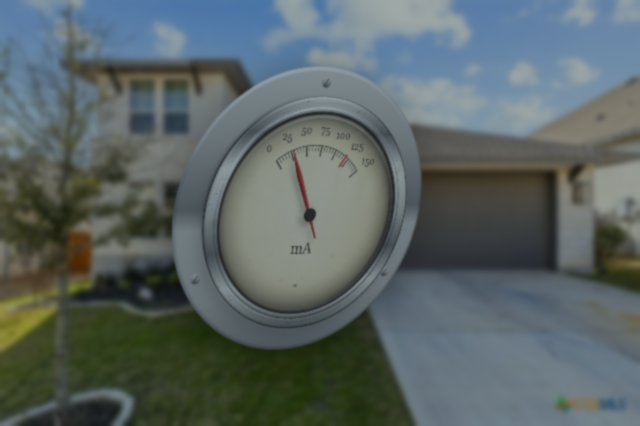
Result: 25 (mA)
